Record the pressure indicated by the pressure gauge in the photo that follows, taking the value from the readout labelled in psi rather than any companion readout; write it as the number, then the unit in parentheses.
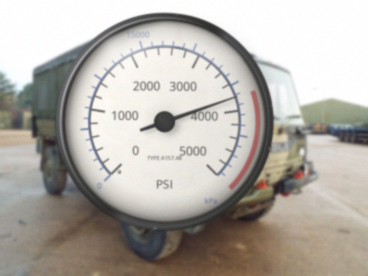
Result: 3800 (psi)
